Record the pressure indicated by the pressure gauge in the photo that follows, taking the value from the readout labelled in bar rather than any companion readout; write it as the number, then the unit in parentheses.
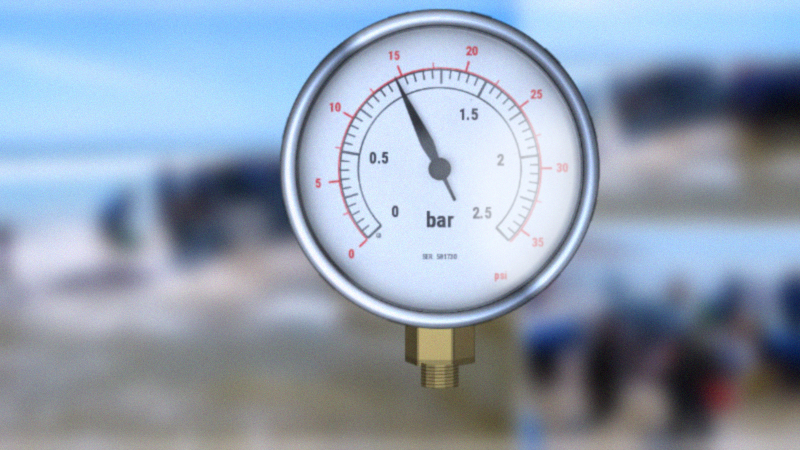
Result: 1 (bar)
